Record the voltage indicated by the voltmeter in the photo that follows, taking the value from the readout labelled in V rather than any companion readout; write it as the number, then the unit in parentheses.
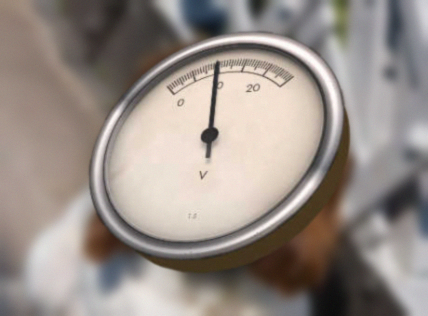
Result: 10 (V)
